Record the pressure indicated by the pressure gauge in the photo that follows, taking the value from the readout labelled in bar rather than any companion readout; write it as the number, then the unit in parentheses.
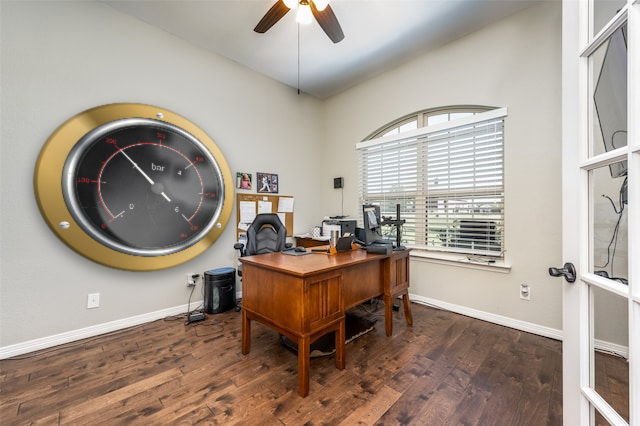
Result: 2 (bar)
